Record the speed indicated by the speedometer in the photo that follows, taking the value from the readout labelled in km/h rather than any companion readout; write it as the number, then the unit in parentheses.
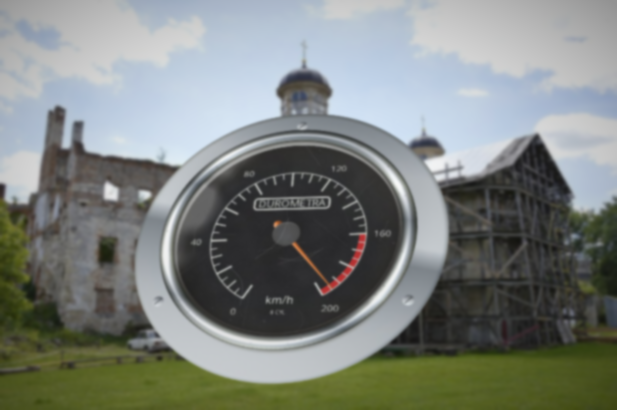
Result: 195 (km/h)
